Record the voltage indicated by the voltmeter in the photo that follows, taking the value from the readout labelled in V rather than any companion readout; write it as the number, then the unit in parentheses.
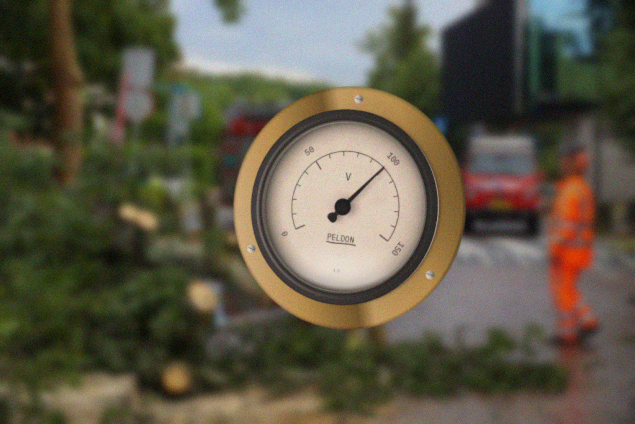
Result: 100 (V)
